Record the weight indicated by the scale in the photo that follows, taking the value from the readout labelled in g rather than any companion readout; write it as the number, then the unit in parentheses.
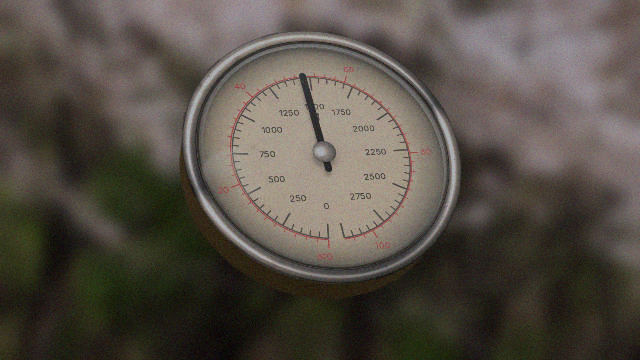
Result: 1450 (g)
